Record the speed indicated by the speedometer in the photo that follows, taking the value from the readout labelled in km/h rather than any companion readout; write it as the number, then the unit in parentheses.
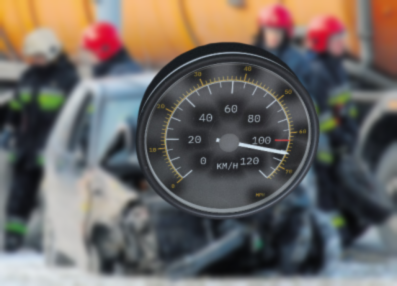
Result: 105 (km/h)
